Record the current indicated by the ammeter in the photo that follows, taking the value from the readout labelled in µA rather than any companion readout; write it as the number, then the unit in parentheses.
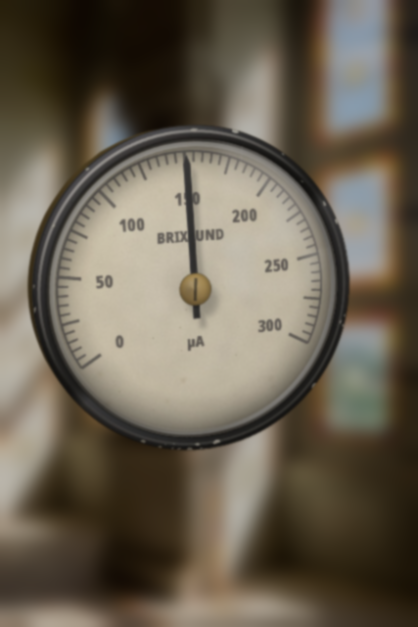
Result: 150 (µA)
